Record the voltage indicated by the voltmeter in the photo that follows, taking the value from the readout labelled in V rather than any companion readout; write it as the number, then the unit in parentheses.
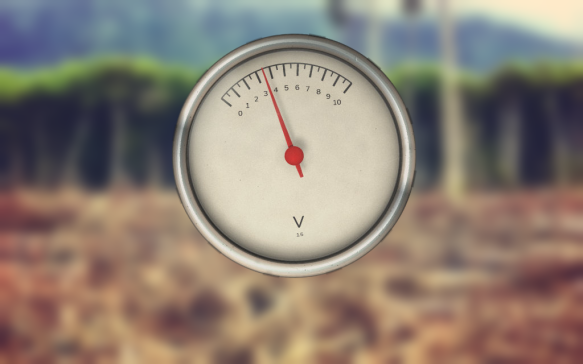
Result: 3.5 (V)
